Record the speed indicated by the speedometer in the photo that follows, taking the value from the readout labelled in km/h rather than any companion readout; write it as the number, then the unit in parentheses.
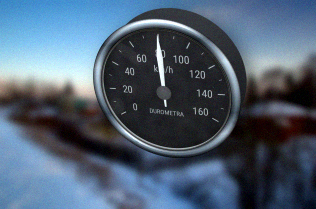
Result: 80 (km/h)
